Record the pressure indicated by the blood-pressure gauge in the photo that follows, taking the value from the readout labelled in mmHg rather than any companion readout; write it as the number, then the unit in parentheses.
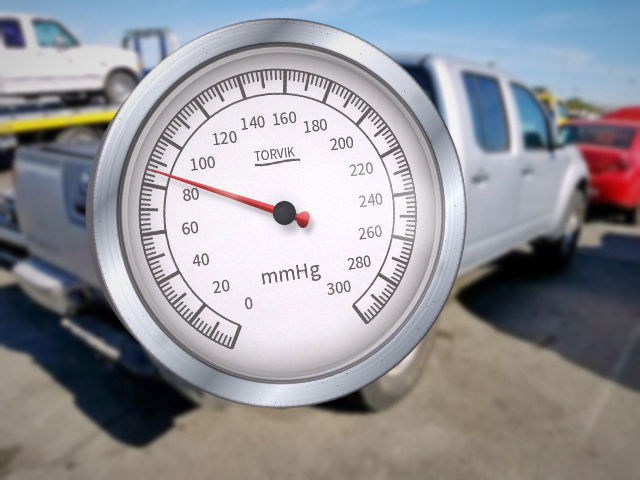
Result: 86 (mmHg)
